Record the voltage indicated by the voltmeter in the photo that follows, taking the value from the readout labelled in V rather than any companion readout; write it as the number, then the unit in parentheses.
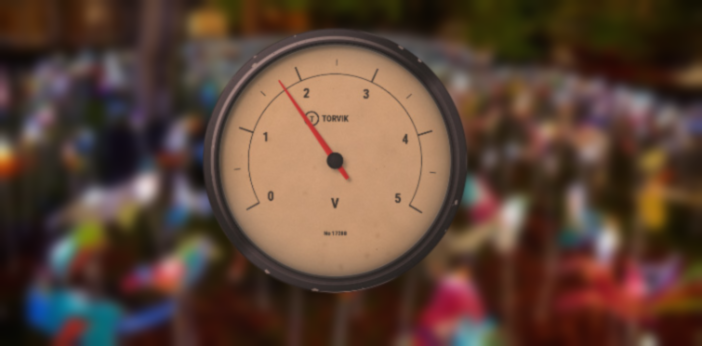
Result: 1.75 (V)
